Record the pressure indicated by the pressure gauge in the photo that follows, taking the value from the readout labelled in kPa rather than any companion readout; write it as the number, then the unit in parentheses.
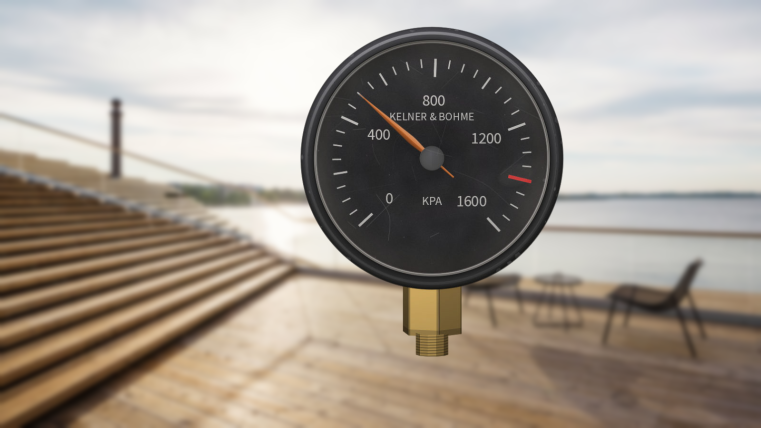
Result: 500 (kPa)
